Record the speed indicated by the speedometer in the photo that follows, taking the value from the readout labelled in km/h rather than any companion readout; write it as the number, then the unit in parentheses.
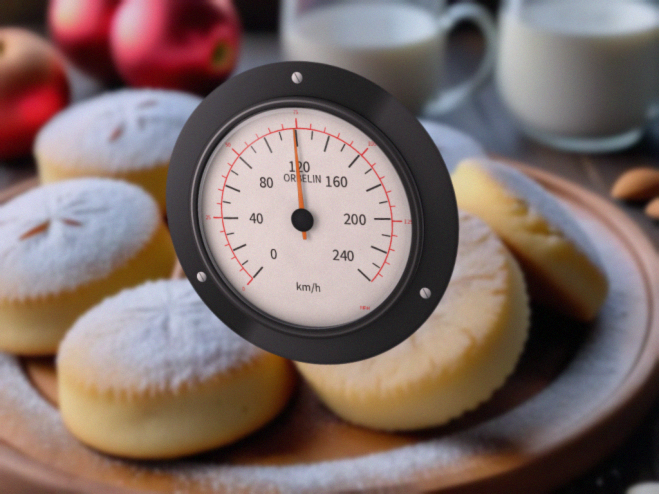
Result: 120 (km/h)
